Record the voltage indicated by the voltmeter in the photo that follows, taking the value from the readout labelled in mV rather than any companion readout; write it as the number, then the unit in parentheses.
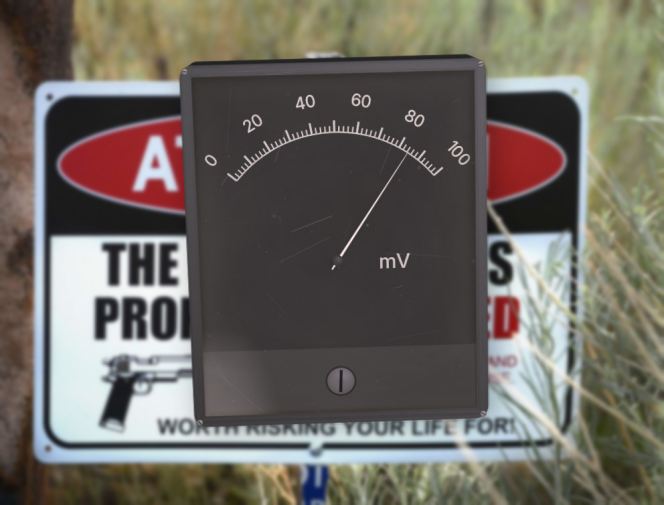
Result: 84 (mV)
